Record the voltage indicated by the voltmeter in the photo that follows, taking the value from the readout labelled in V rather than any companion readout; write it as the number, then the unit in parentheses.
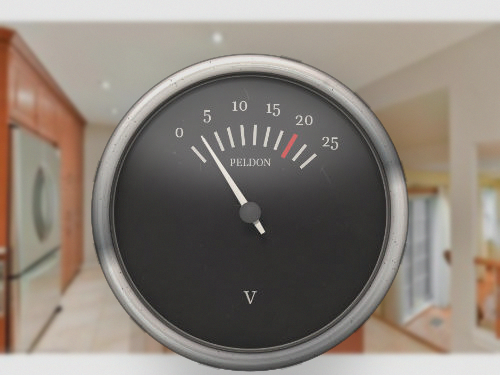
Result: 2.5 (V)
